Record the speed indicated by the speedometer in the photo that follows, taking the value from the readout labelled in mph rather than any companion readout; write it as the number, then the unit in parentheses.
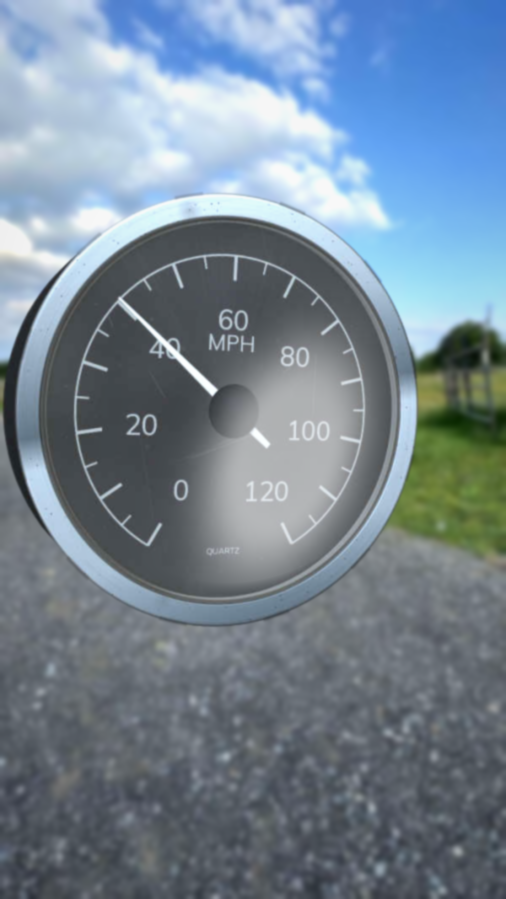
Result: 40 (mph)
